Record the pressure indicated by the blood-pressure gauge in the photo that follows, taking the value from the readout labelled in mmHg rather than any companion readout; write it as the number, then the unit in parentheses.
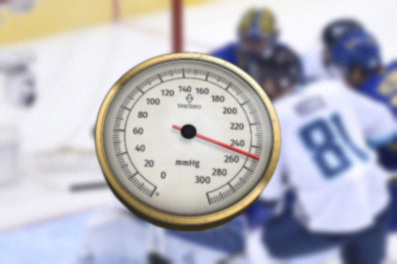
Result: 250 (mmHg)
